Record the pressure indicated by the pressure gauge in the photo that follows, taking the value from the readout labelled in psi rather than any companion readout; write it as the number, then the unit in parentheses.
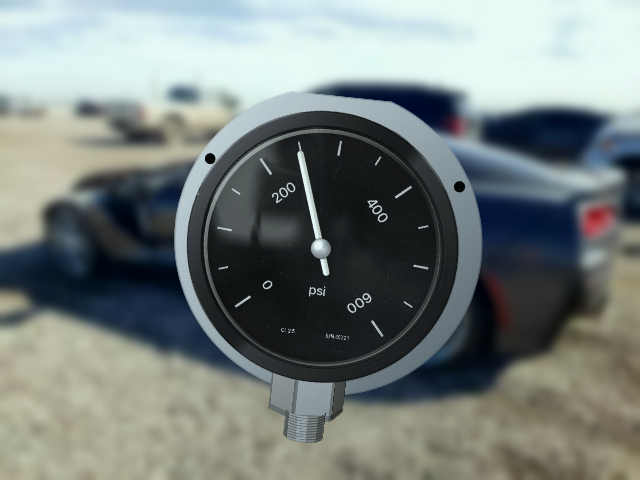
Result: 250 (psi)
